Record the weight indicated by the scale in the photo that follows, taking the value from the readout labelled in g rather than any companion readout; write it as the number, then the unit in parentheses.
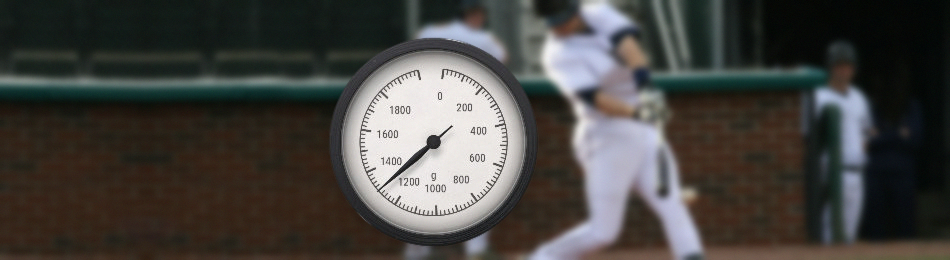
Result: 1300 (g)
